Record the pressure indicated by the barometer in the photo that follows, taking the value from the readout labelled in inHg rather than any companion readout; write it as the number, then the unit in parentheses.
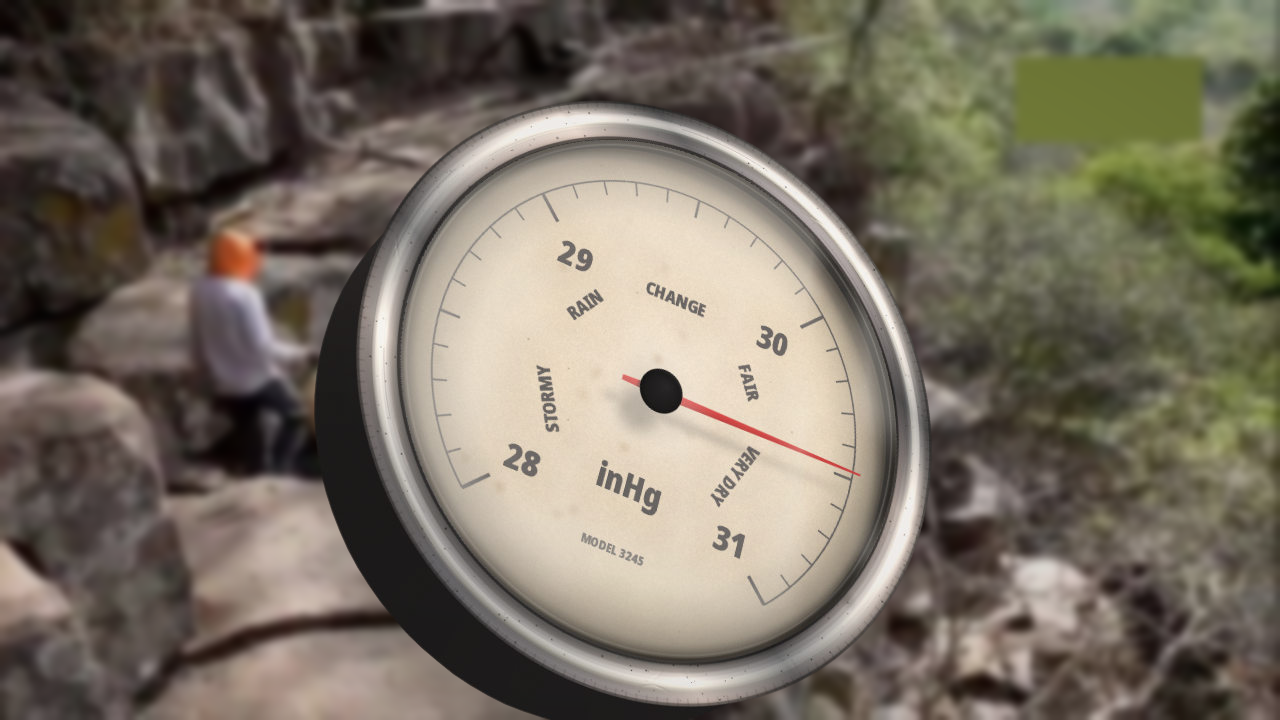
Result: 30.5 (inHg)
